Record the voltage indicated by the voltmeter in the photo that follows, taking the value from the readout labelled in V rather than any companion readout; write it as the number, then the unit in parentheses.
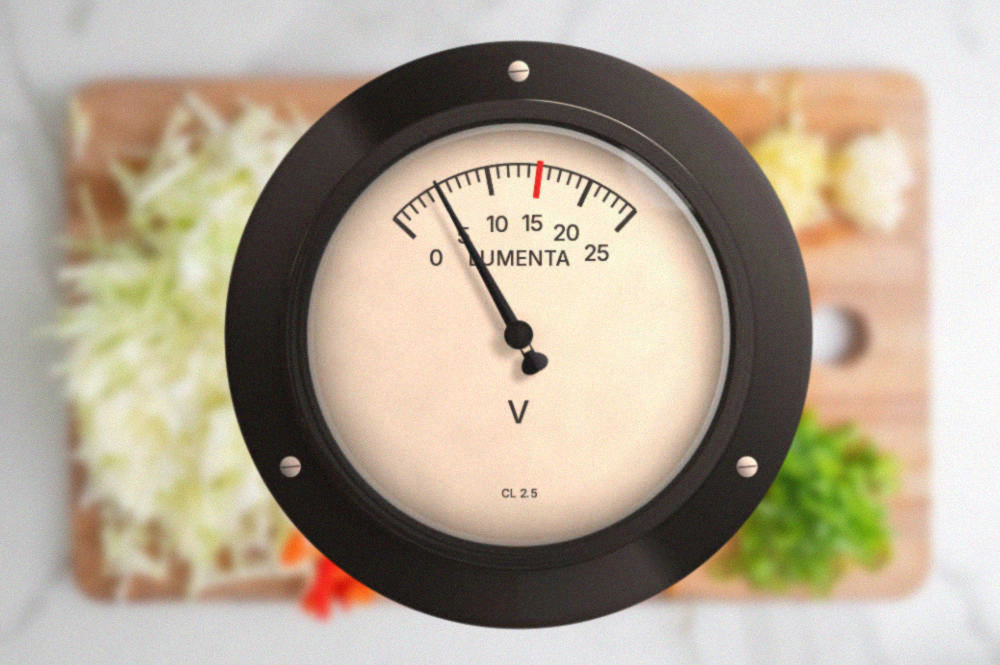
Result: 5 (V)
